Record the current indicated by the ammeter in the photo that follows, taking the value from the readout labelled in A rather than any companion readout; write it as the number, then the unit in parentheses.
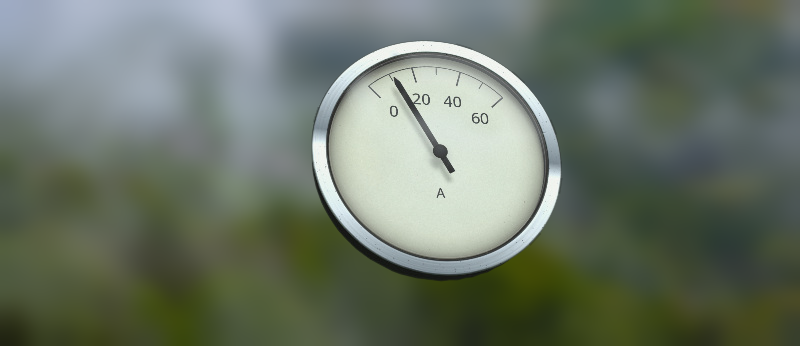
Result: 10 (A)
